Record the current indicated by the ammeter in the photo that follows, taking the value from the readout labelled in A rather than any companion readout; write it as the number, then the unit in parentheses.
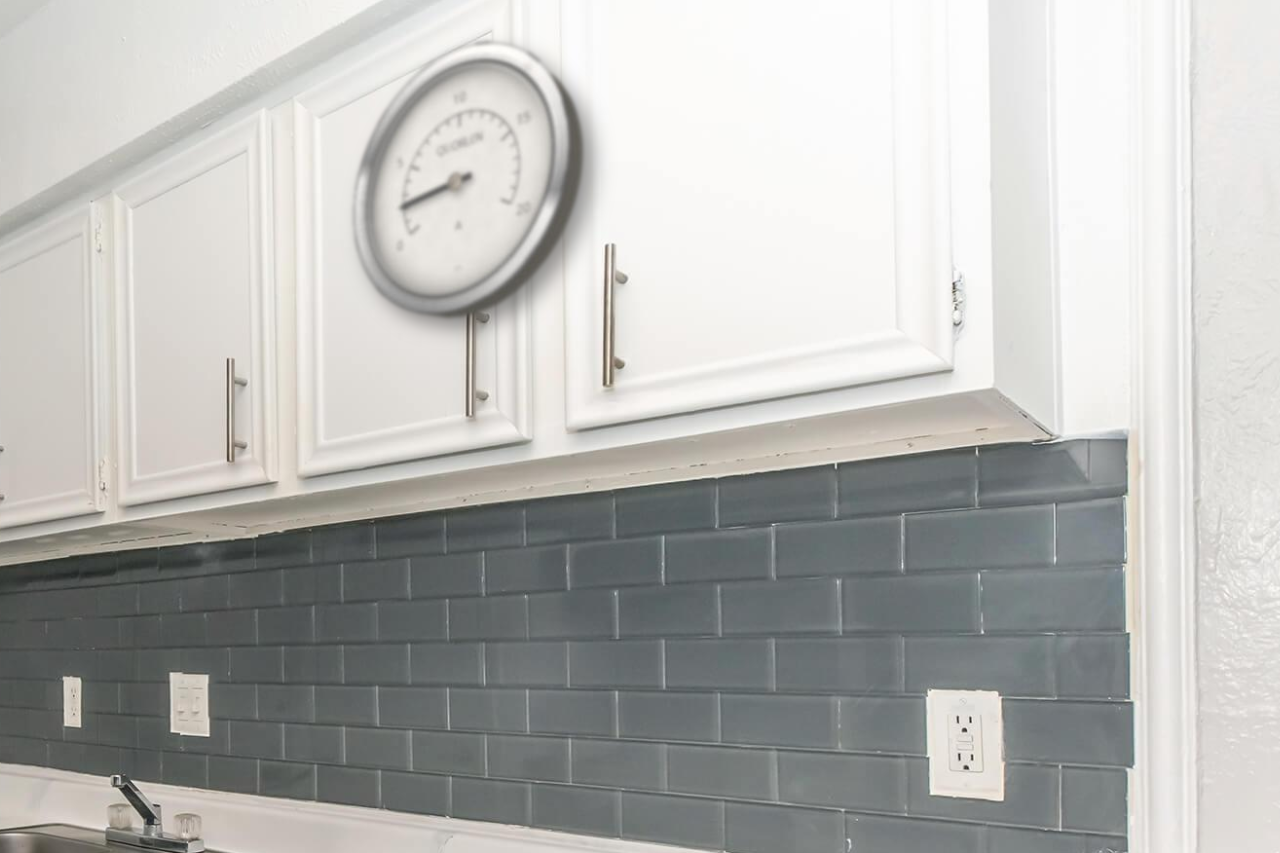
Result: 2 (A)
